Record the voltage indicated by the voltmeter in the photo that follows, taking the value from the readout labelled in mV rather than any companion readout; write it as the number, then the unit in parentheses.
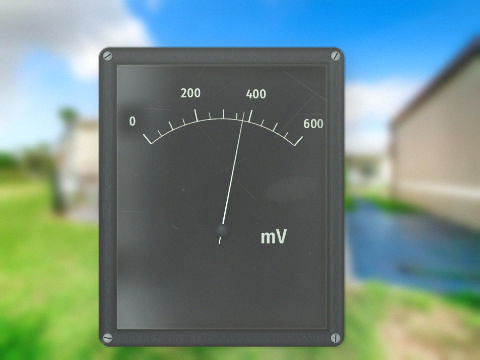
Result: 375 (mV)
